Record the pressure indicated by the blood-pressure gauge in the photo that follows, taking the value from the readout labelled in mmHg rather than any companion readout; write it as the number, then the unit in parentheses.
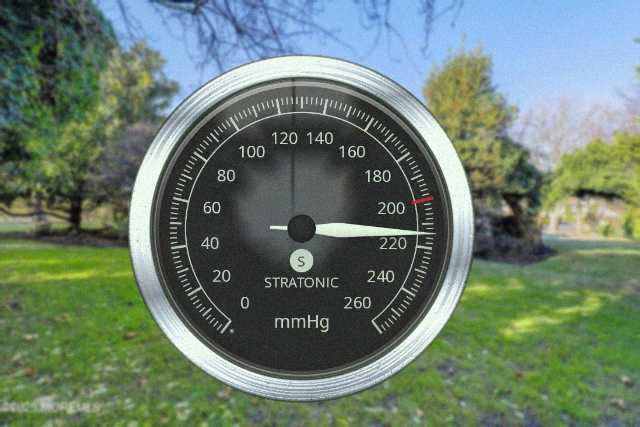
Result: 214 (mmHg)
